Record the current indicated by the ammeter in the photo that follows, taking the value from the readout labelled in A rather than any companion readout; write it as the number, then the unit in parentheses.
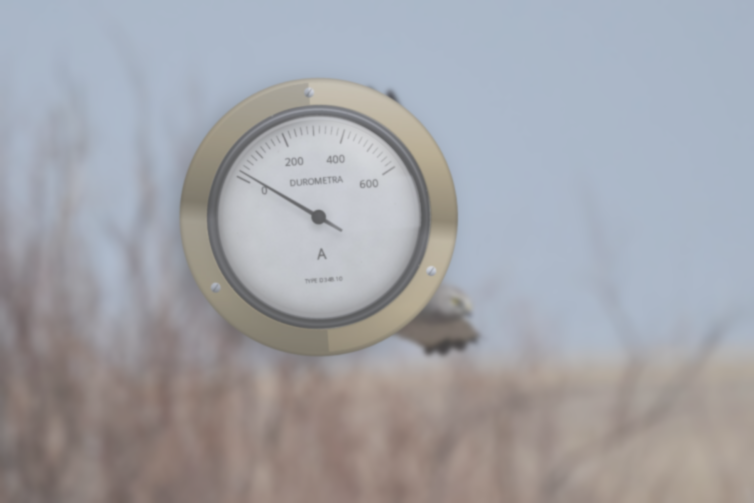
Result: 20 (A)
